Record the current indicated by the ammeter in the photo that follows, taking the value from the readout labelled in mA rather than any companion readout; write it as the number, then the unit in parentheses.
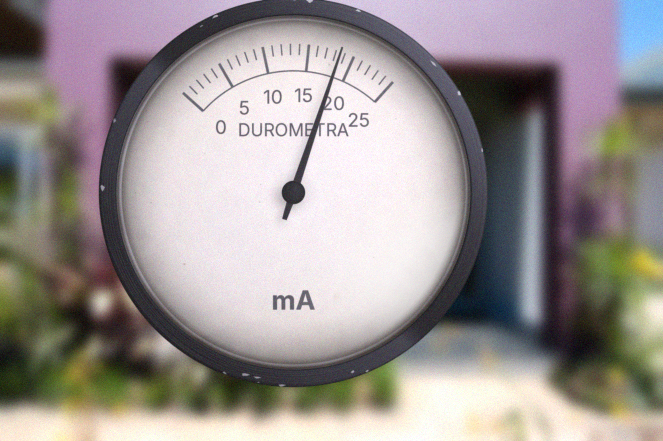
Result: 18.5 (mA)
